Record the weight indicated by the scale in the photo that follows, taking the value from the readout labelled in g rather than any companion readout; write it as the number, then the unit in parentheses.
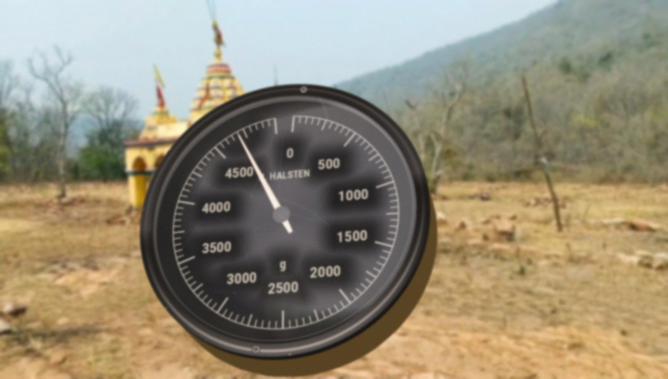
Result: 4700 (g)
